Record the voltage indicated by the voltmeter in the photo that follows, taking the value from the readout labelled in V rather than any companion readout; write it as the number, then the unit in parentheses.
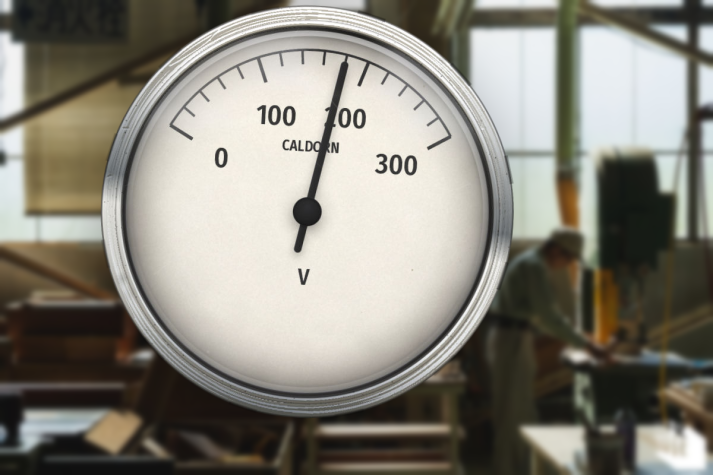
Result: 180 (V)
